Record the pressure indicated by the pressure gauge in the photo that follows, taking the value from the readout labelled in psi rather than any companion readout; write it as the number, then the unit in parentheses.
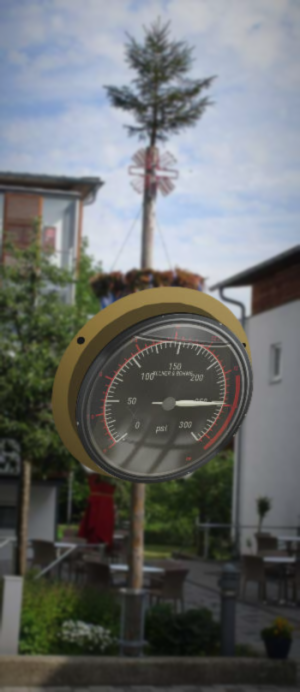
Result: 250 (psi)
